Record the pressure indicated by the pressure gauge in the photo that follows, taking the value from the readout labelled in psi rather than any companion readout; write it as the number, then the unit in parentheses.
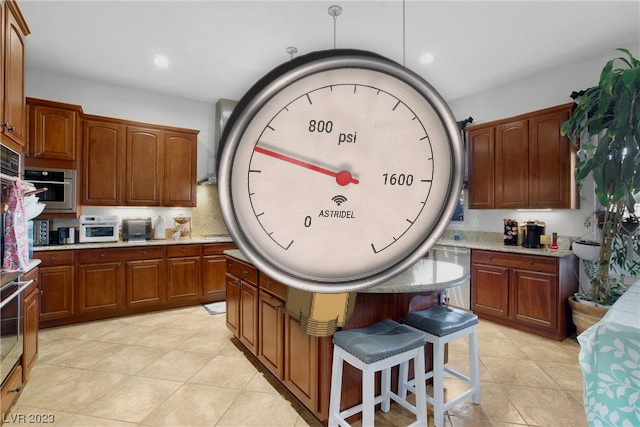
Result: 500 (psi)
